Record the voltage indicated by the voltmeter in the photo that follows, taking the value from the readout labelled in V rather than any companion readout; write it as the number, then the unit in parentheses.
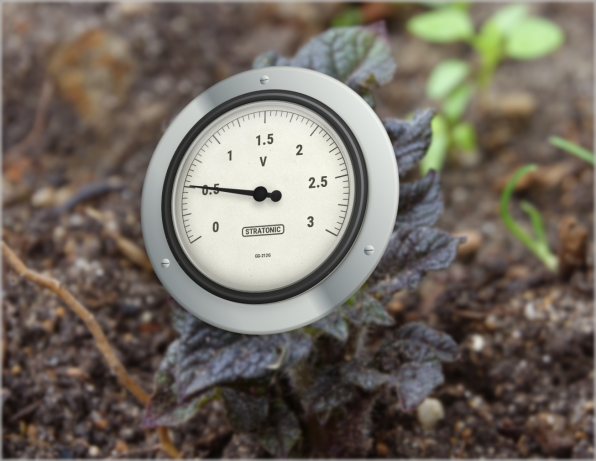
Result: 0.5 (V)
